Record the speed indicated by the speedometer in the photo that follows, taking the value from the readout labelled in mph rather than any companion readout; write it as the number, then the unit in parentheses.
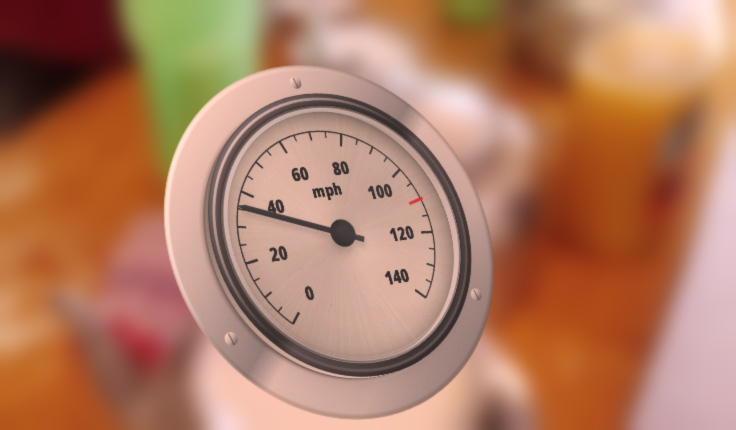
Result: 35 (mph)
